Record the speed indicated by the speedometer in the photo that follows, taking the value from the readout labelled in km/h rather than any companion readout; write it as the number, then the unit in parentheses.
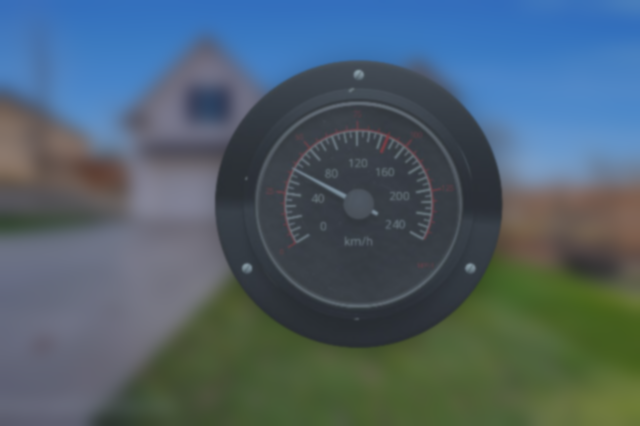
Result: 60 (km/h)
